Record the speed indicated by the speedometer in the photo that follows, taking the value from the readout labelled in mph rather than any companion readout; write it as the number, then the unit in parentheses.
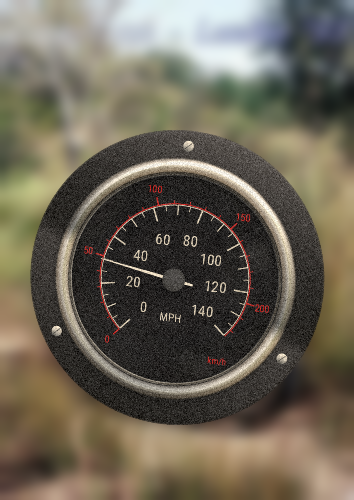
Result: 30 (mph)
